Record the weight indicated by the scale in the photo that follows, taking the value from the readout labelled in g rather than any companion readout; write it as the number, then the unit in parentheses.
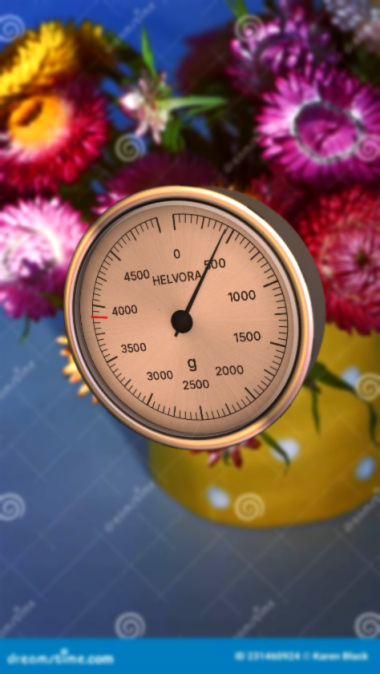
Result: 450 (g)
